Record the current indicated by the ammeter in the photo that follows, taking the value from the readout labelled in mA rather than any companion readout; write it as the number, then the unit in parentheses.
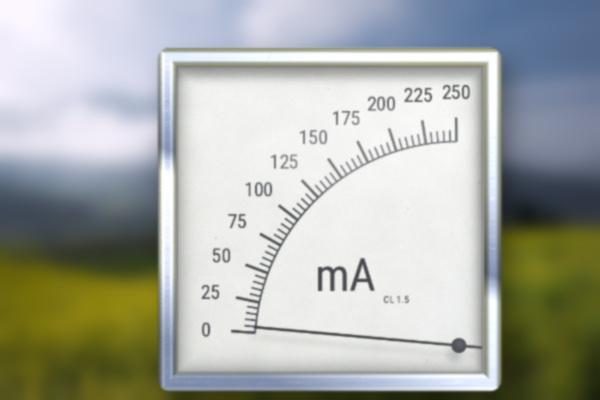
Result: 5 (mA)
